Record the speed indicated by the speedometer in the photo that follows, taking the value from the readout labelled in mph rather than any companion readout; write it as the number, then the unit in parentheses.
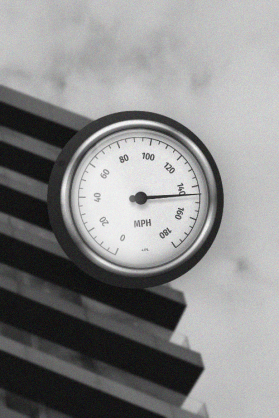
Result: 145 (mph)
